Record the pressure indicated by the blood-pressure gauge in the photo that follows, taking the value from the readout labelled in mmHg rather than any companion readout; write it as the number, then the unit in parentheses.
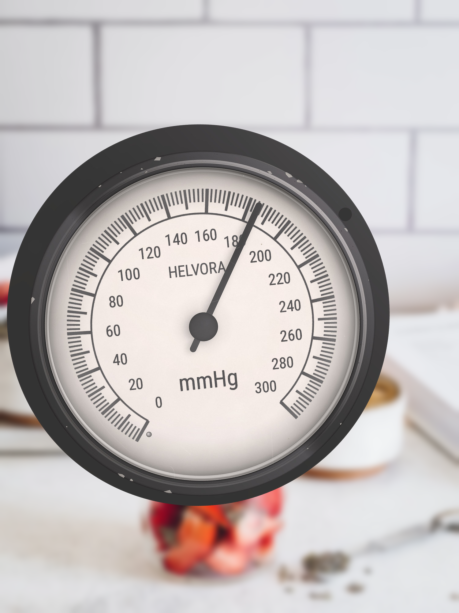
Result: 184 (mmHg)
